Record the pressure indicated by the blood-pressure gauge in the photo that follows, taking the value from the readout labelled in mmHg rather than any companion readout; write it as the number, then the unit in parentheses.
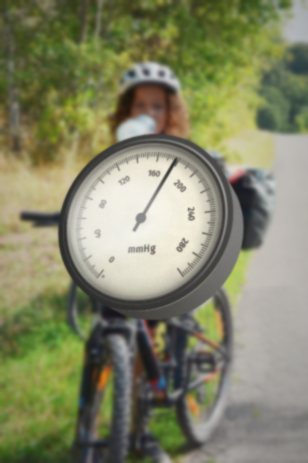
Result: 180 (mmHg)
